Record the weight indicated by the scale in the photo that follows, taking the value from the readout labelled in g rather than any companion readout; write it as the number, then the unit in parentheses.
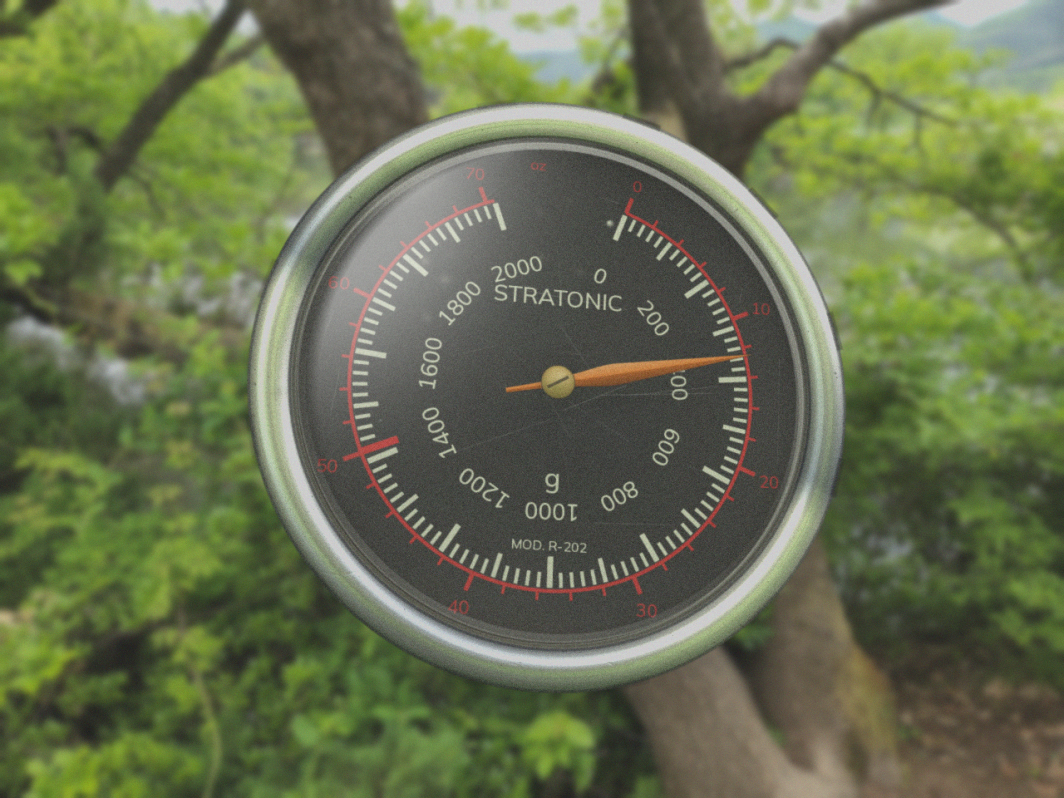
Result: 360 (g)
